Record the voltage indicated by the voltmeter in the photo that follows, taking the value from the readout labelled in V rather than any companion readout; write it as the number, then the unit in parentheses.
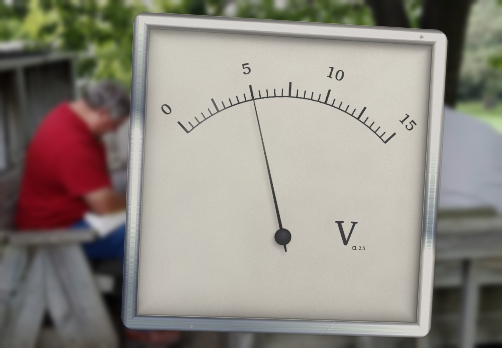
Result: 5 (V)
